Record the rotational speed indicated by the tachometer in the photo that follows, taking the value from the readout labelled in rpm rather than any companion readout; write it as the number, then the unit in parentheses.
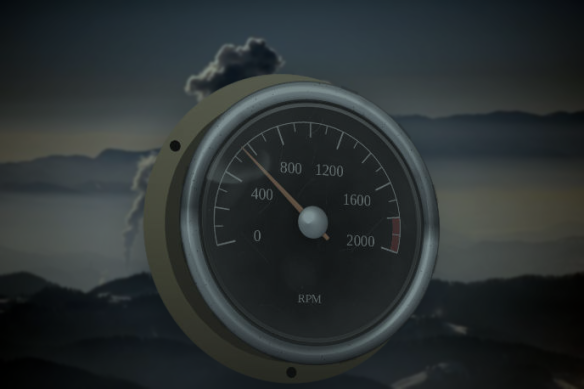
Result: 550 (rpm)
